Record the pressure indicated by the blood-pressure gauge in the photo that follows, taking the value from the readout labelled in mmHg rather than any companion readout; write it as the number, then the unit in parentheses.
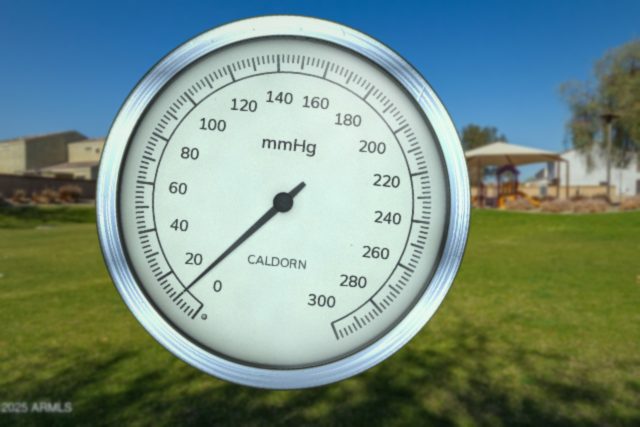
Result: 10 (mmHg)
